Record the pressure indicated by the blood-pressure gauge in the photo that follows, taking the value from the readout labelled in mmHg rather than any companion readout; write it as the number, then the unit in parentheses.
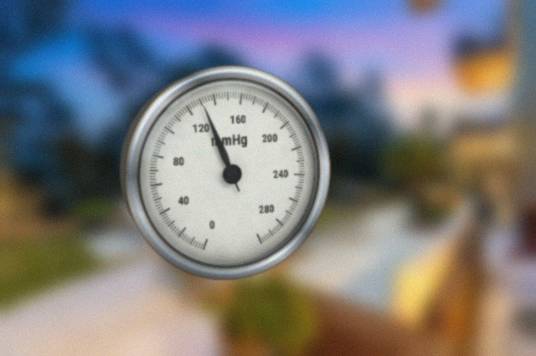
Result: 130 (mmHg)
